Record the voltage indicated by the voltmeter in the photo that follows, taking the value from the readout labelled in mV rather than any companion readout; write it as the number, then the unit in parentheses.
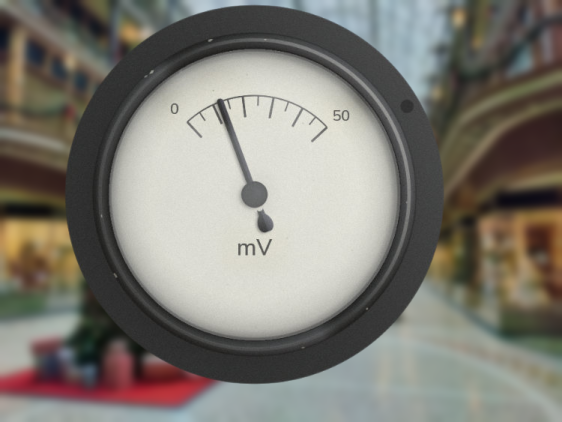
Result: 12.5 (mV)
